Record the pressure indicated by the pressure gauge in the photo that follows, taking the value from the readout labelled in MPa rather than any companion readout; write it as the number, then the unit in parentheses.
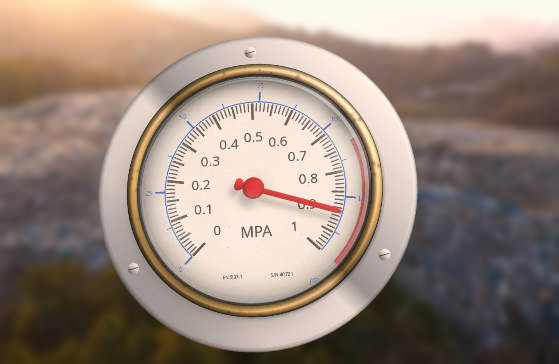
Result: 0.9 (MPa)
